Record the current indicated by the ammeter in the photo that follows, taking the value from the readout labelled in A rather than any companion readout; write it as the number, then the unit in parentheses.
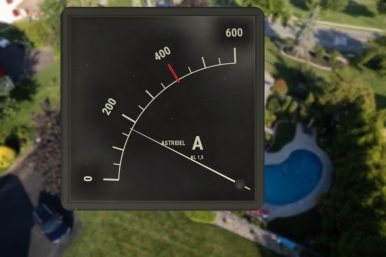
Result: 175 (A)
